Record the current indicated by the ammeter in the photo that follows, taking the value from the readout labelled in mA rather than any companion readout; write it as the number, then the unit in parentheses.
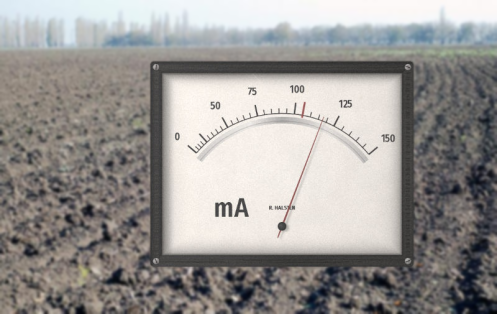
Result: 117.5 (mA)
